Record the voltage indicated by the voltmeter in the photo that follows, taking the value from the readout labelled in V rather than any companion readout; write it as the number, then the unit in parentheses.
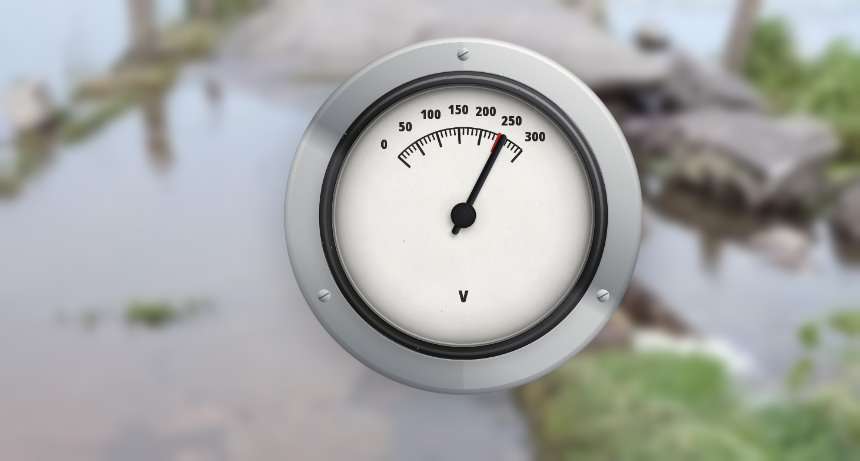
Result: 250 (V)
